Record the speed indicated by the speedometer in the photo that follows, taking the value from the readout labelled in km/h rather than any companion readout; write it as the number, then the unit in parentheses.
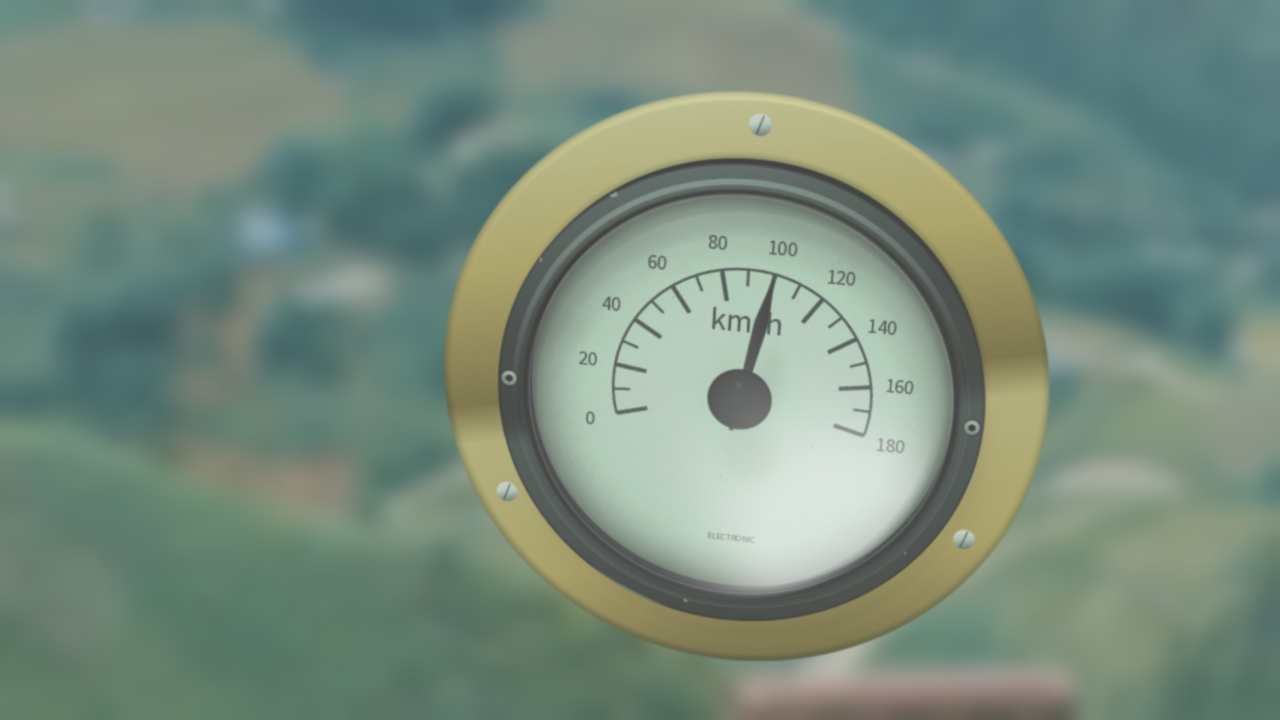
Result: 100 (km/h)
